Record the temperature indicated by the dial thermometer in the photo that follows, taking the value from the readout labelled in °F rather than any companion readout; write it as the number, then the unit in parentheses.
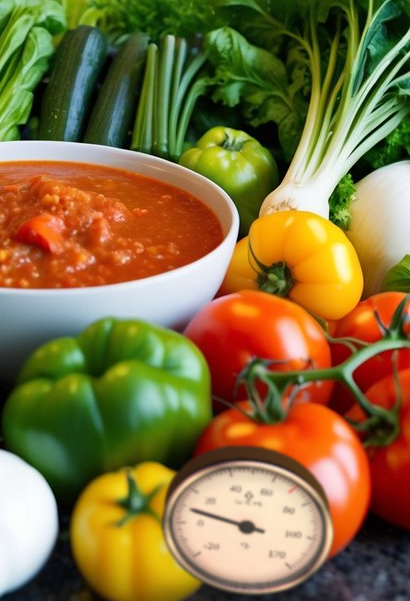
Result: 10 (°F)
